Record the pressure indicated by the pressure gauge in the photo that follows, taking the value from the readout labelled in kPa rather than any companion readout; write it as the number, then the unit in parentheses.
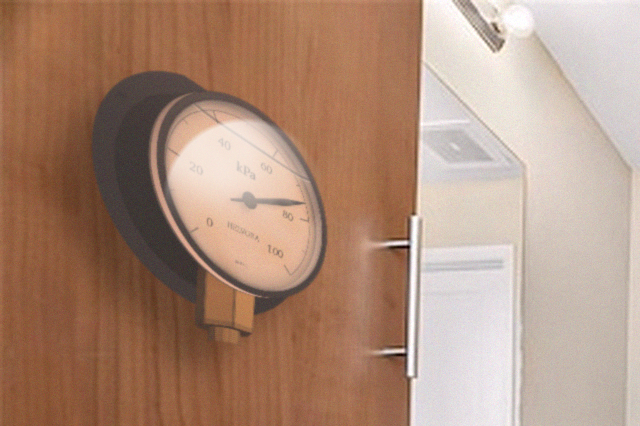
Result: 75 (kPa)
